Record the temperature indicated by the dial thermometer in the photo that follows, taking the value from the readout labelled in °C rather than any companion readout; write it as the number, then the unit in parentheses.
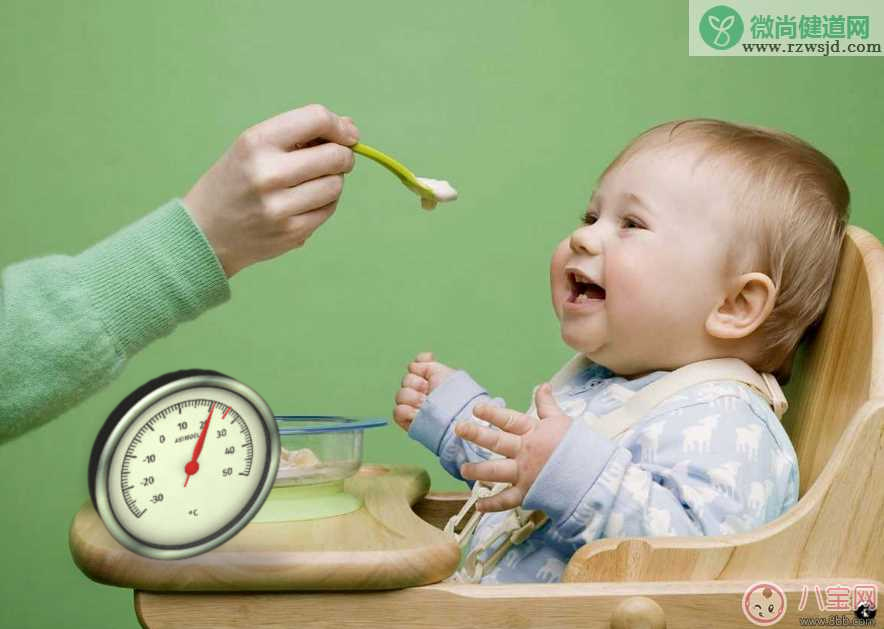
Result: 20 (°C)
